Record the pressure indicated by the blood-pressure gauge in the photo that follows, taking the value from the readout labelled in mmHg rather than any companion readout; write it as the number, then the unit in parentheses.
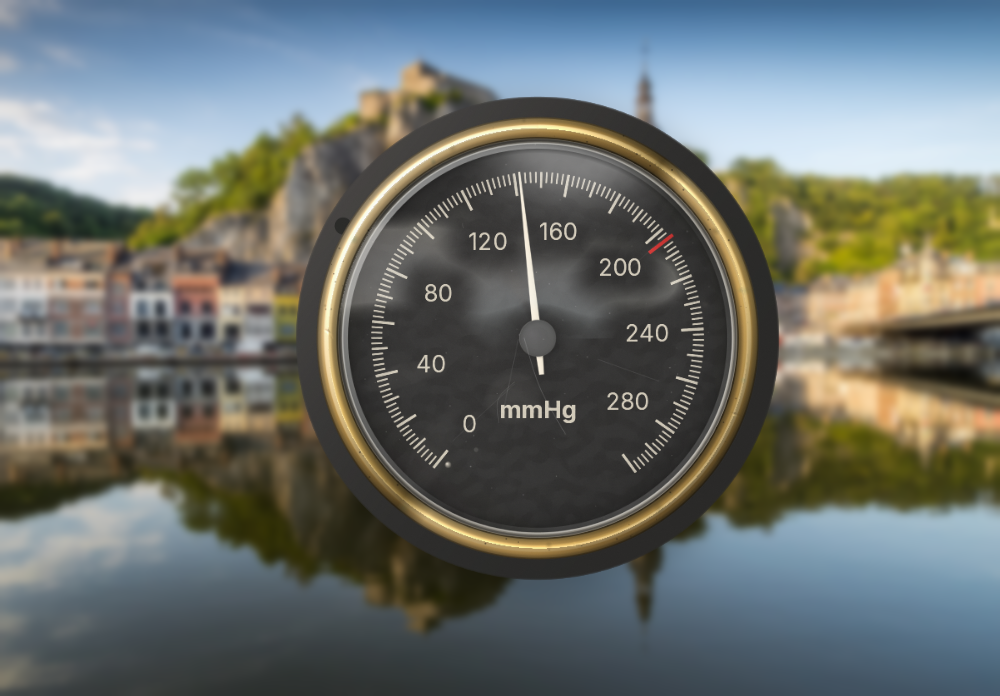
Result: 142 (mmHg)
